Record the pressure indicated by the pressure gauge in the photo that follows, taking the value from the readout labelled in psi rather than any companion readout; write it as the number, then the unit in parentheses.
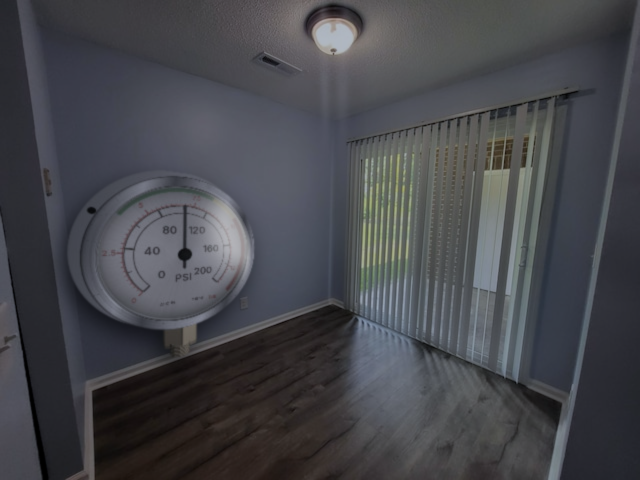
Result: 100 (psi)
